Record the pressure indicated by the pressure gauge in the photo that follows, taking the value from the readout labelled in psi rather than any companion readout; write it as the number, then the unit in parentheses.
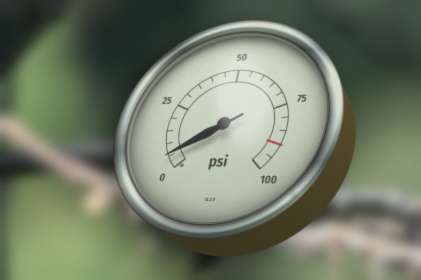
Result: 5 (psi)
